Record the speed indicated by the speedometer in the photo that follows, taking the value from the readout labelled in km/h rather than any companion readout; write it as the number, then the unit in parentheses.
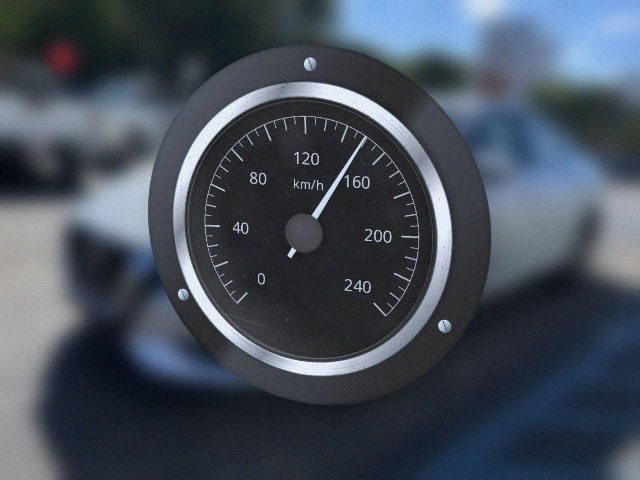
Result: 150 (km/h)
